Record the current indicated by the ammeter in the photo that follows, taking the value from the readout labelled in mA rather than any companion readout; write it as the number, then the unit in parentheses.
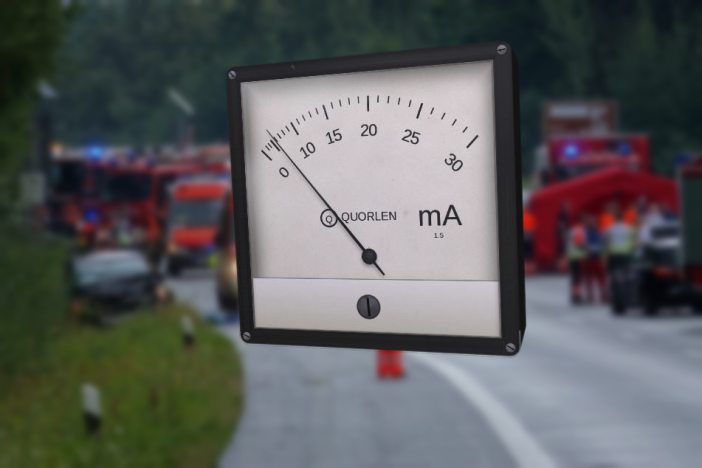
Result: 6 (mA)
